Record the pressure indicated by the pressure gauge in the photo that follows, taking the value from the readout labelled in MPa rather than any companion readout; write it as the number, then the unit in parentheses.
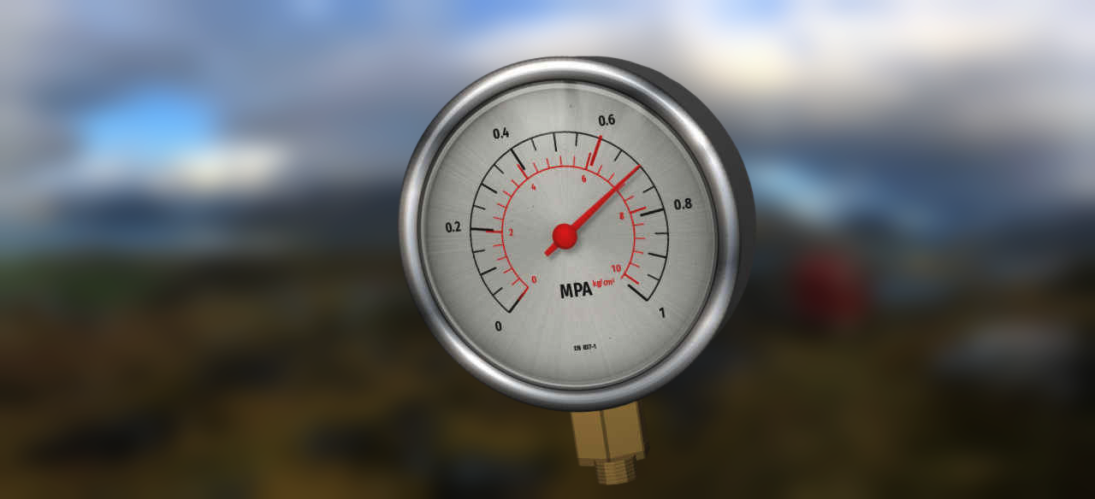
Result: 0.7 (MPa)
